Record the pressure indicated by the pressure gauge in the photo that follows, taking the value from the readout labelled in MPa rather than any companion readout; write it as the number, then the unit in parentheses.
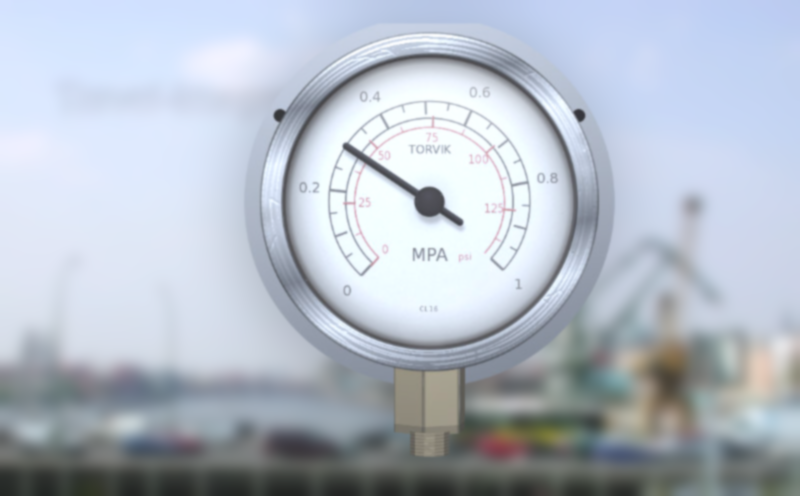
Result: 0.3 (MPa)
